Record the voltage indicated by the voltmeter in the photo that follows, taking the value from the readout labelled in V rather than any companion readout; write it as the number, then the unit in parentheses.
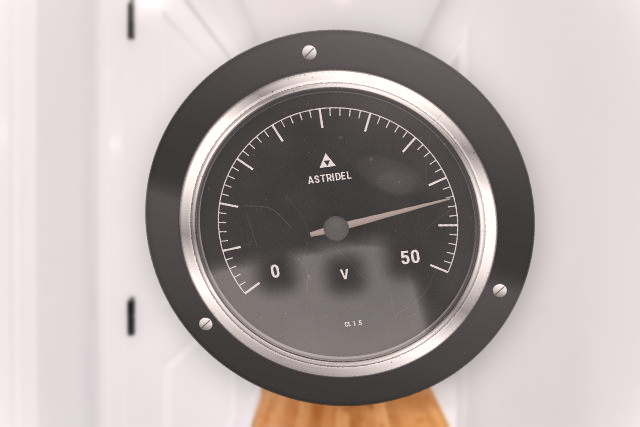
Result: 42 (V)
